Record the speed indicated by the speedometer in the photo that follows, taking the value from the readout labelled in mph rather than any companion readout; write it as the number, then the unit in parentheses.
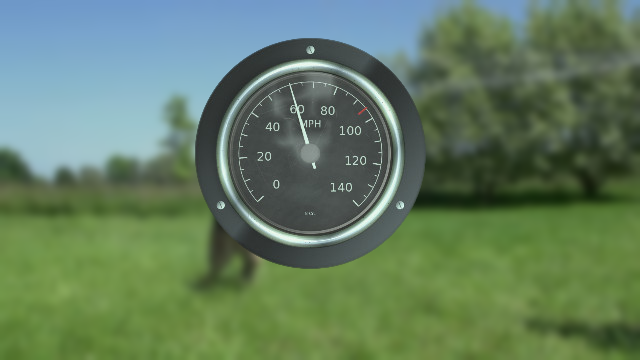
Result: 60 (mph)
